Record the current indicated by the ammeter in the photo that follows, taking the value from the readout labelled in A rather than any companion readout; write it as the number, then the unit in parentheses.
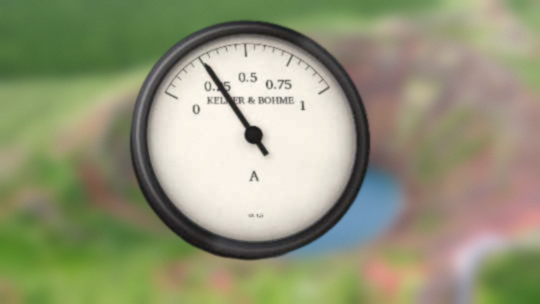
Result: 0.25 (A)
